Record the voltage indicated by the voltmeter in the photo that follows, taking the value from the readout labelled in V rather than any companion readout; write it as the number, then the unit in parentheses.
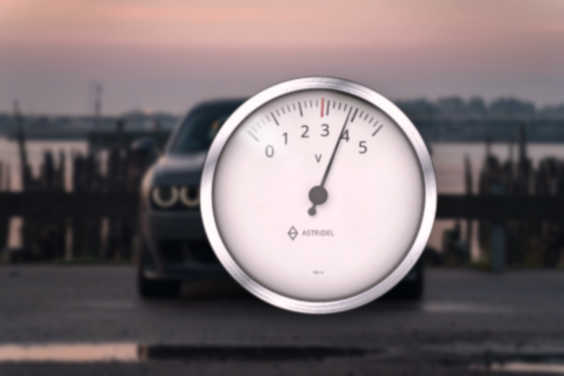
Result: 3.8 (V)
